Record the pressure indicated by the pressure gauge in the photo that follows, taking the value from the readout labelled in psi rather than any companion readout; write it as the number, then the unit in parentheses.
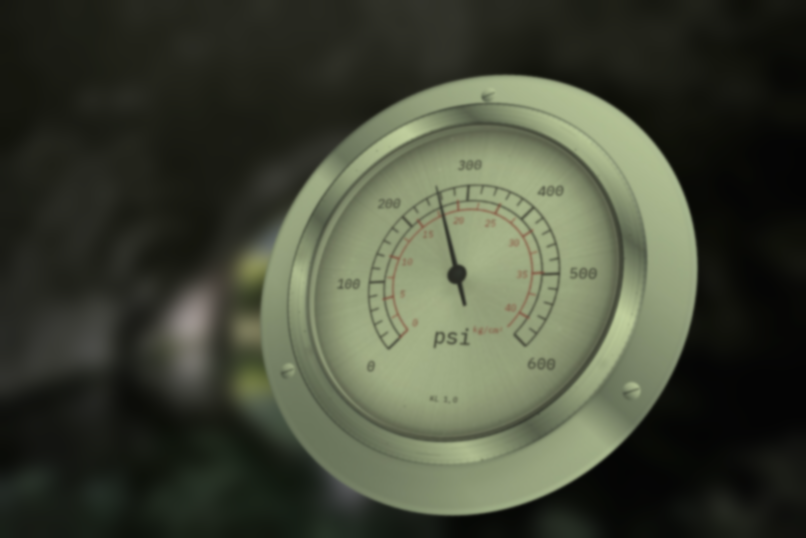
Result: 260 (psi)
